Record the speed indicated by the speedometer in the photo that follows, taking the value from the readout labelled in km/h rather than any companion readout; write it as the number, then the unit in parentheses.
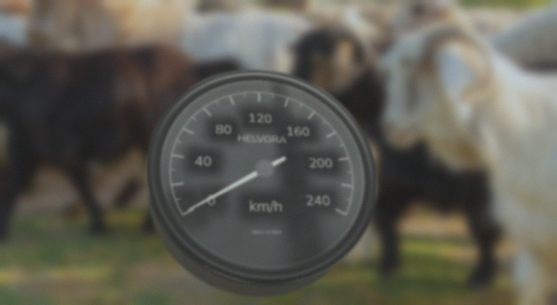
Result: 0 (km/h)
